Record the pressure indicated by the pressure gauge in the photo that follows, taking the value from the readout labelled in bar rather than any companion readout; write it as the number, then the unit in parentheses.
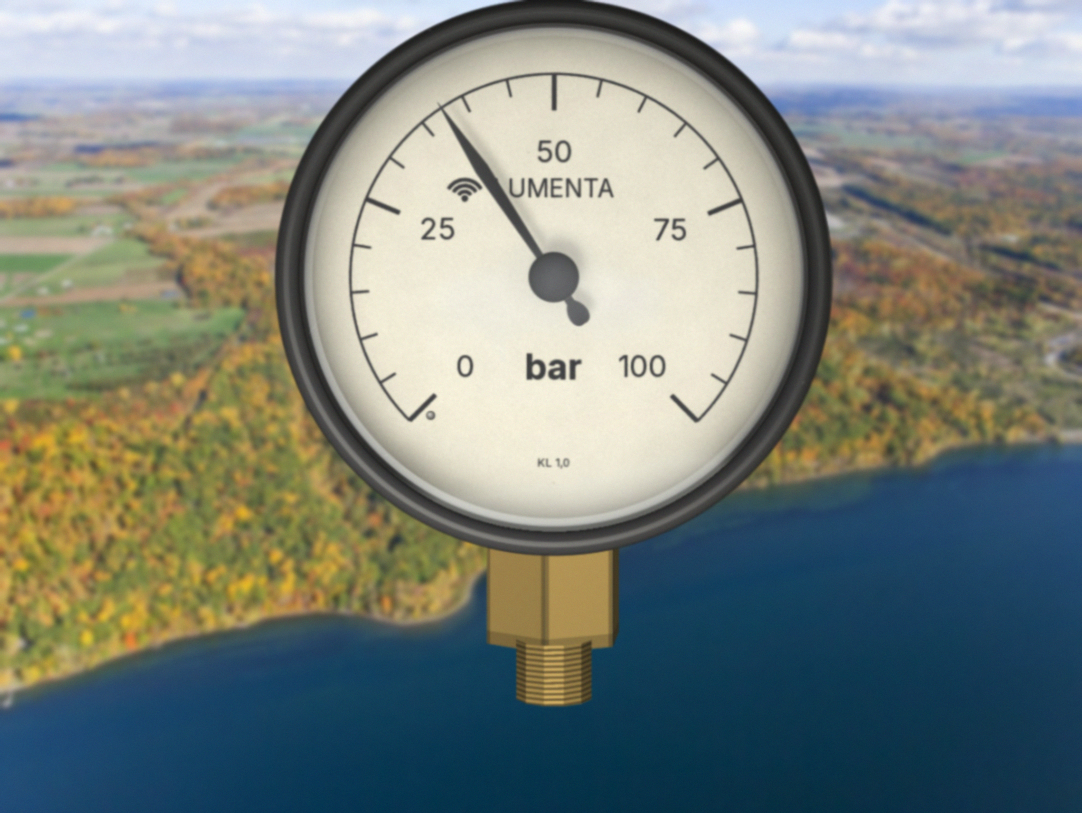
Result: 37.5 (bar)
